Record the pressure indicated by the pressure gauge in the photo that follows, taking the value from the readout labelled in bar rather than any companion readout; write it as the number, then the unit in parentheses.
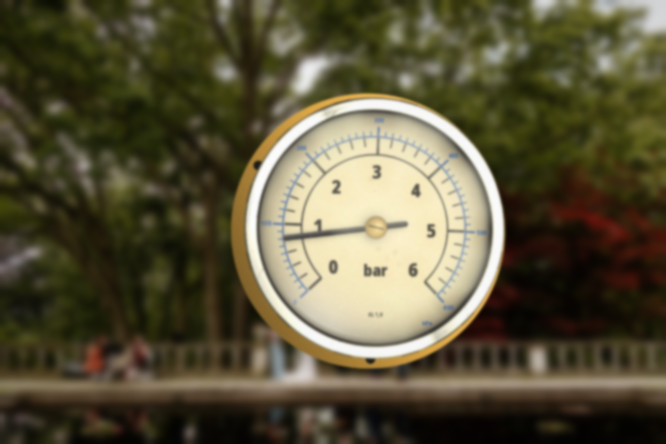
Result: 0.8 (bar)
